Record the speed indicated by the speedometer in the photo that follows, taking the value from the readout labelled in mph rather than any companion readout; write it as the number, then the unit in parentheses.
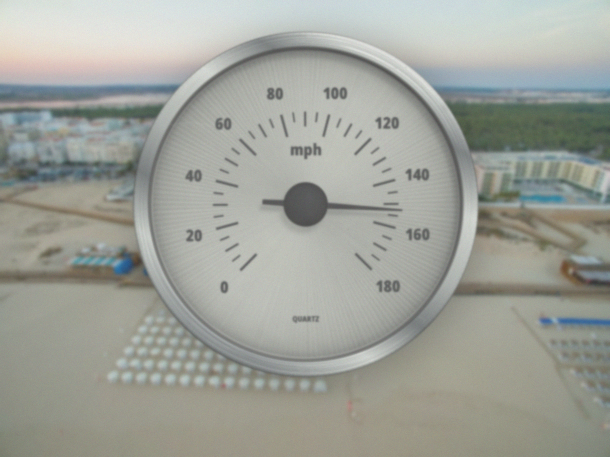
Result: 152.5 (mph)
